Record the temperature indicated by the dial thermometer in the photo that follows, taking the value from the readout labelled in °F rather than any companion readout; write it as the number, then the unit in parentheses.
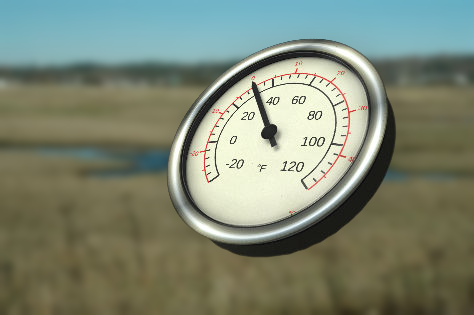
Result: 32 (°F)
